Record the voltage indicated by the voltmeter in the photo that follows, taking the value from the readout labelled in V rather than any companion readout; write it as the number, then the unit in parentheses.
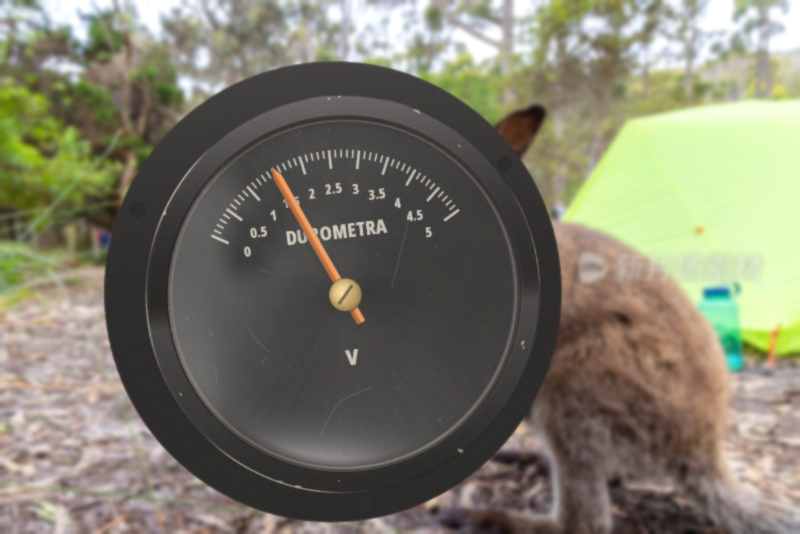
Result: 1.5 (V)
